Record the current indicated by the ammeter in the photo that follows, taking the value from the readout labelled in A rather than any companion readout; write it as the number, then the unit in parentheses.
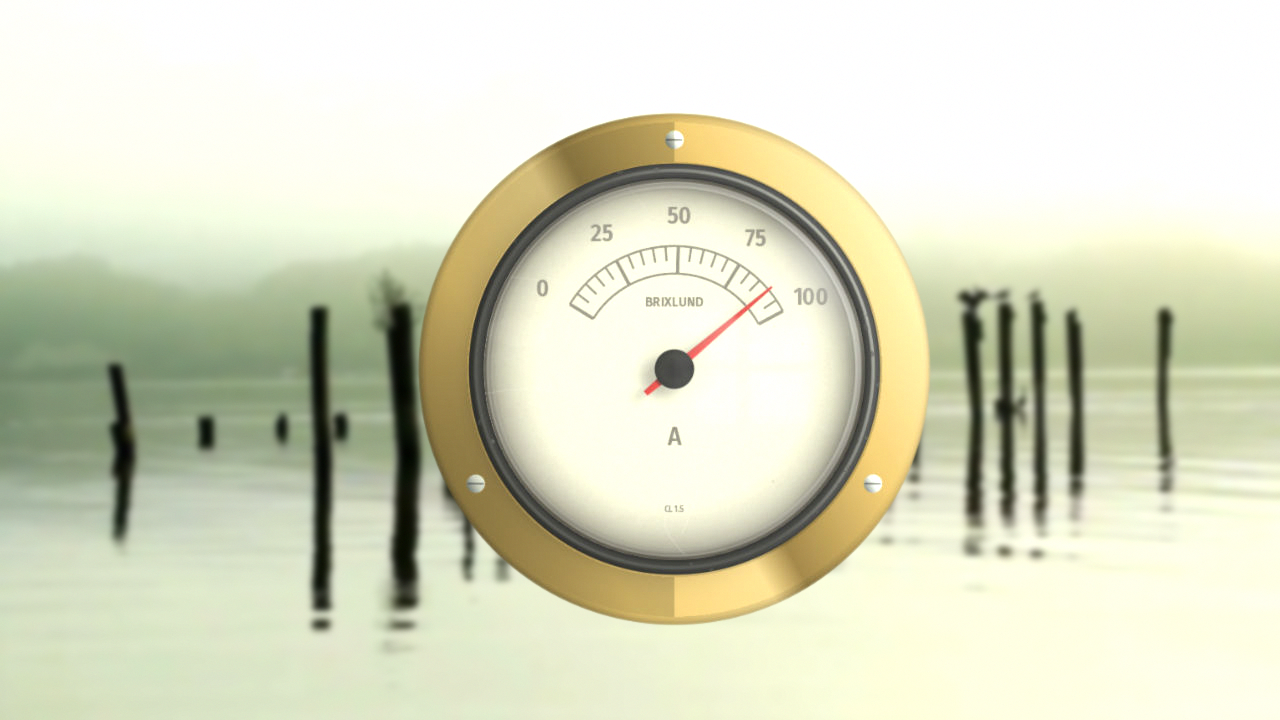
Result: 90 (A)
